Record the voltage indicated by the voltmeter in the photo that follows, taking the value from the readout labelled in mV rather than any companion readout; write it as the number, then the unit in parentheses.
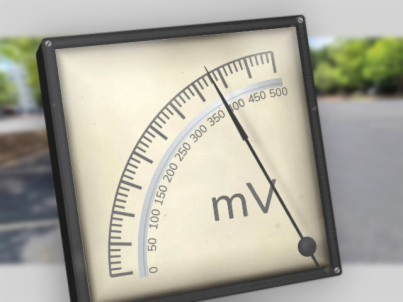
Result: 380 (mV)
